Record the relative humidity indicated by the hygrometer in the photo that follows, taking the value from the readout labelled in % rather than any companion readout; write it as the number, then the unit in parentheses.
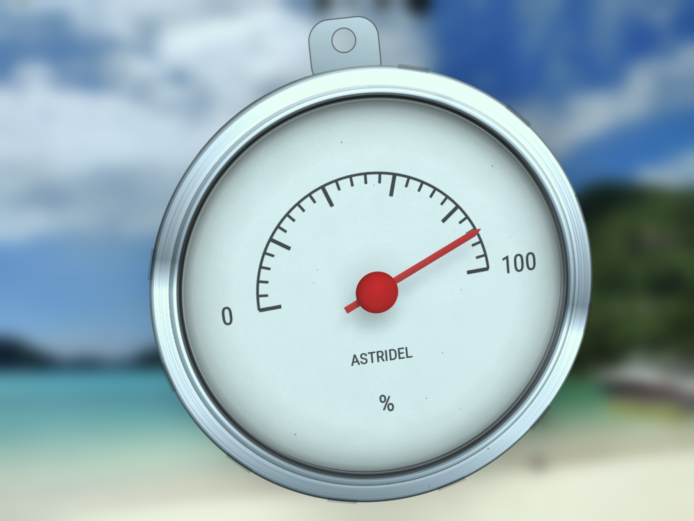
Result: 88 (%)
